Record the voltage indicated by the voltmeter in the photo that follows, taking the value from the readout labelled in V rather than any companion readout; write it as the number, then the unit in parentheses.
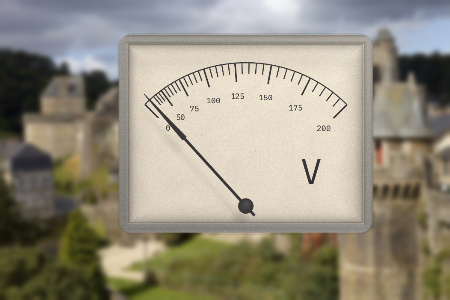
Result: 25 (V)
